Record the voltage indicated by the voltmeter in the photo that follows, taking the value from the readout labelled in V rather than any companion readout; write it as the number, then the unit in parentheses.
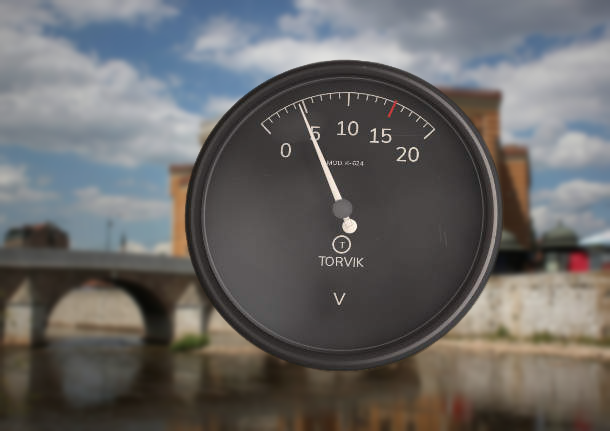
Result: 4.5 (V)
